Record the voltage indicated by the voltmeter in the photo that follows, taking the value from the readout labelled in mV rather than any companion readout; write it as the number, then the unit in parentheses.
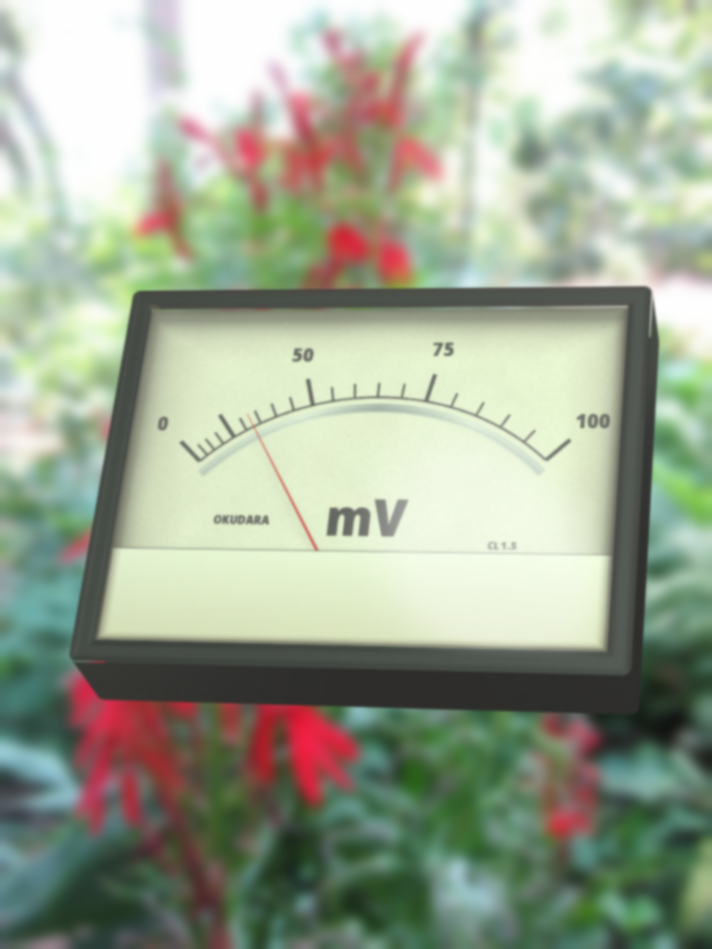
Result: 32.5 (mV)
